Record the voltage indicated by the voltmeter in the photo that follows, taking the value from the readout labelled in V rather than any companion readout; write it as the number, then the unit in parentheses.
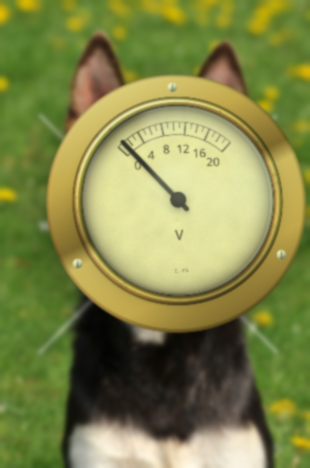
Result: 1 (V)
